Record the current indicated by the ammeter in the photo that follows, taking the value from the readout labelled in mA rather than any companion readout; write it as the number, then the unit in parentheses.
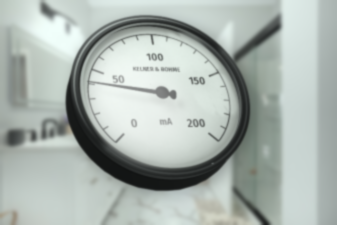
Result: 40 (mA)
